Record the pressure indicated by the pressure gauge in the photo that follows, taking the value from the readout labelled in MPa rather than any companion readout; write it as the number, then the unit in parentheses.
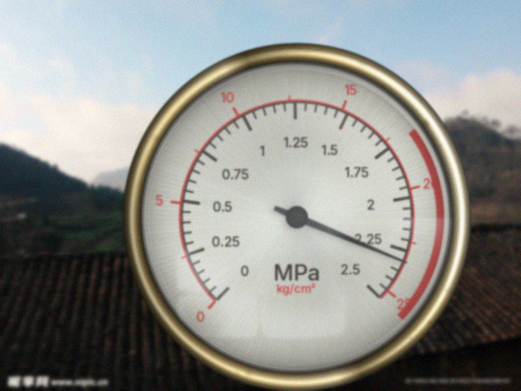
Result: 2.3 (MPa)
